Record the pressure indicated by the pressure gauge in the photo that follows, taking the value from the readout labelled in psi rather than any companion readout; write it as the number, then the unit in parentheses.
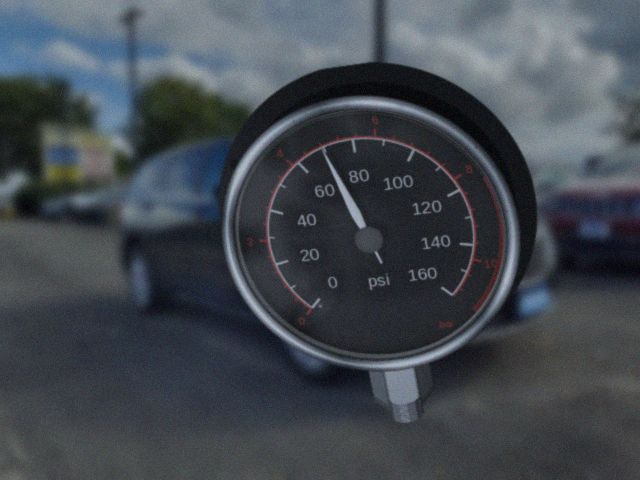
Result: 70 (psi)
